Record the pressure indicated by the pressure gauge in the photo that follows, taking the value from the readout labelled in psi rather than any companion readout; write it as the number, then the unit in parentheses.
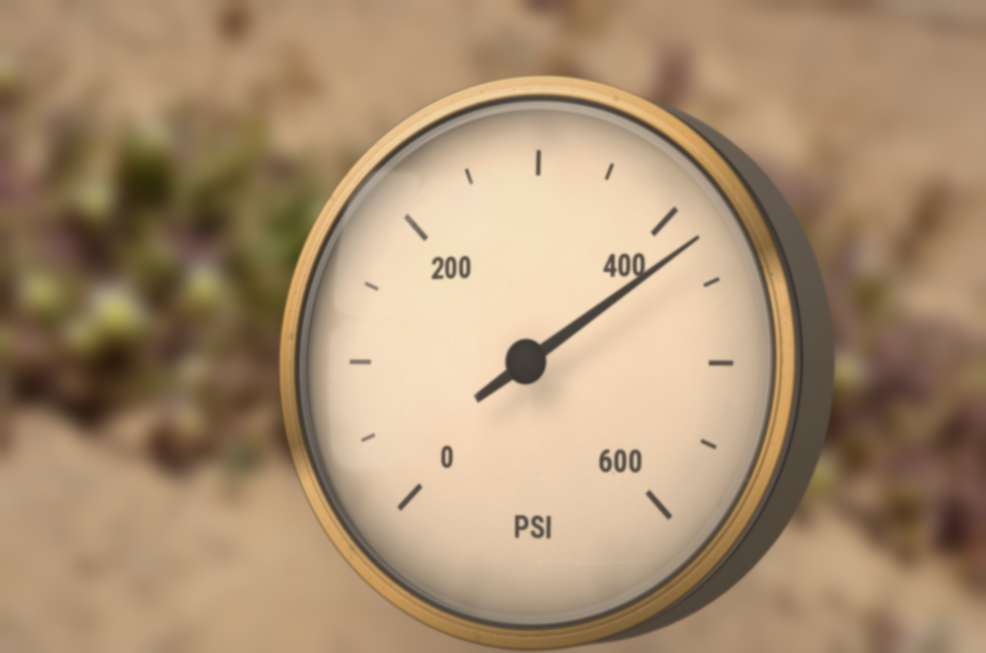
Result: 425 (psi)
